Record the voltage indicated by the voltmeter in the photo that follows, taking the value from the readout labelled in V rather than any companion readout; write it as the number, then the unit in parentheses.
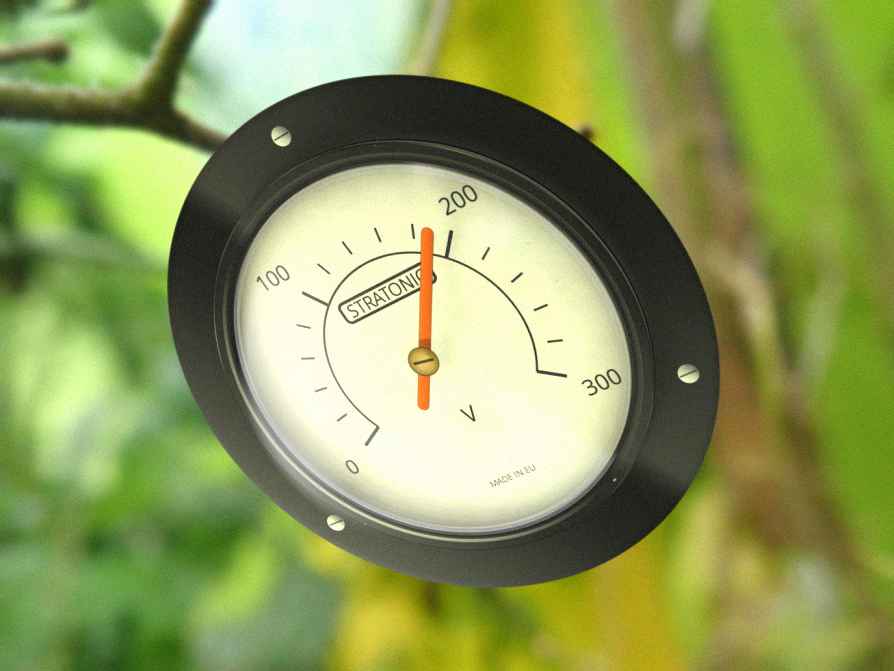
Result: 190 (V)
